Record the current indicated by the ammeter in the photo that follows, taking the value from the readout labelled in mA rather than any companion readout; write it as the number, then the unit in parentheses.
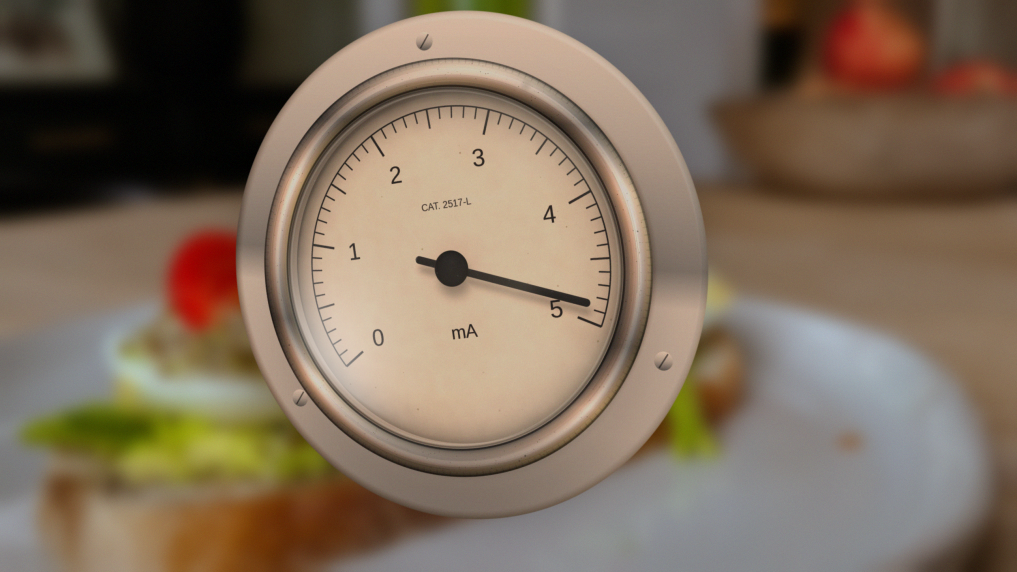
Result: 4.85 (mA)
